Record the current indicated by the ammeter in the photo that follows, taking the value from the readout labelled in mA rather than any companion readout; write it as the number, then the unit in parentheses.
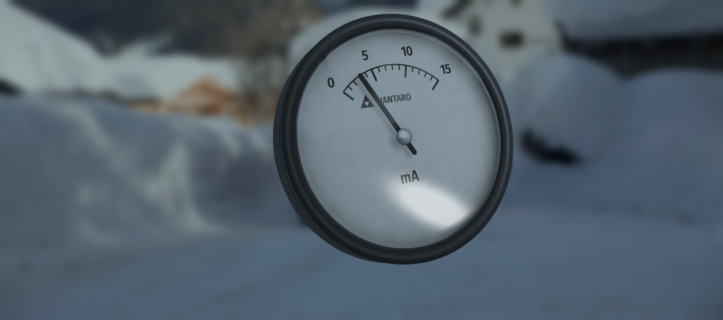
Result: 3 (mA)
